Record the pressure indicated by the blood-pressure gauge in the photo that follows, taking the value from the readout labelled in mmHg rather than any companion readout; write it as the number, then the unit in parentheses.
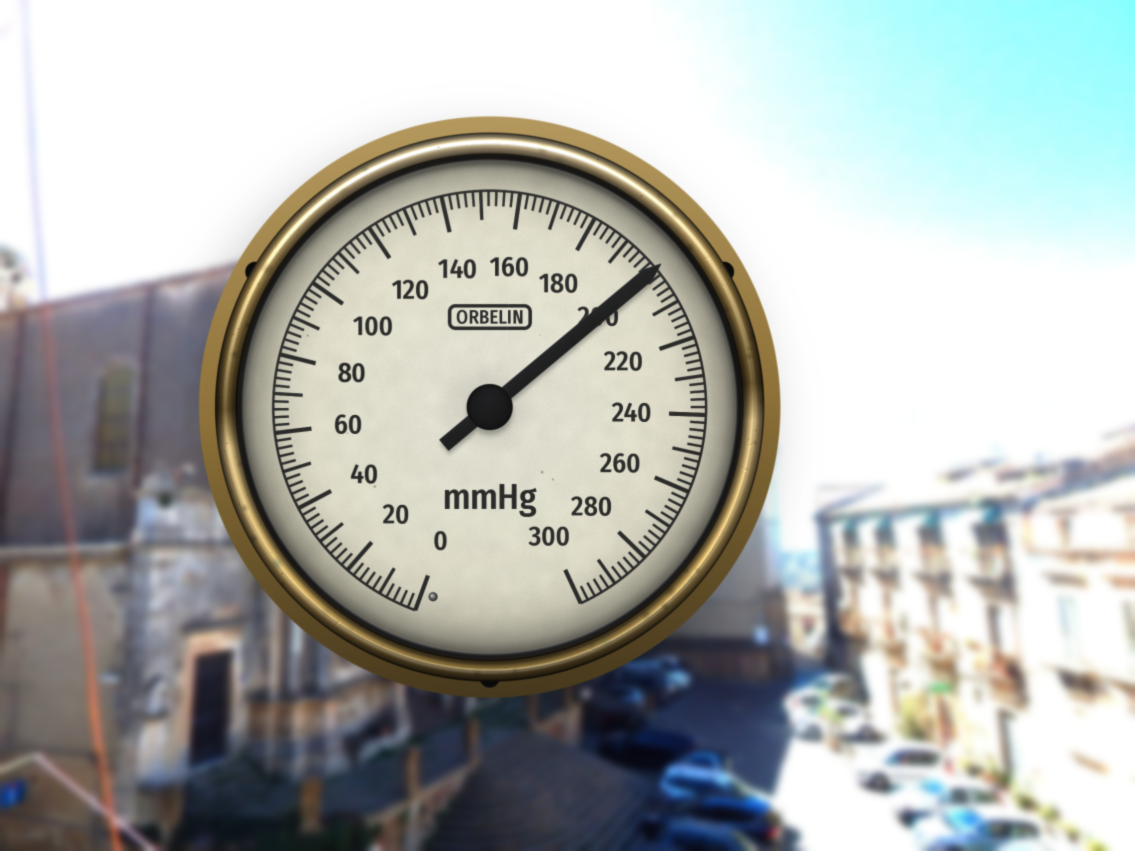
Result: 200 (mmHg)
